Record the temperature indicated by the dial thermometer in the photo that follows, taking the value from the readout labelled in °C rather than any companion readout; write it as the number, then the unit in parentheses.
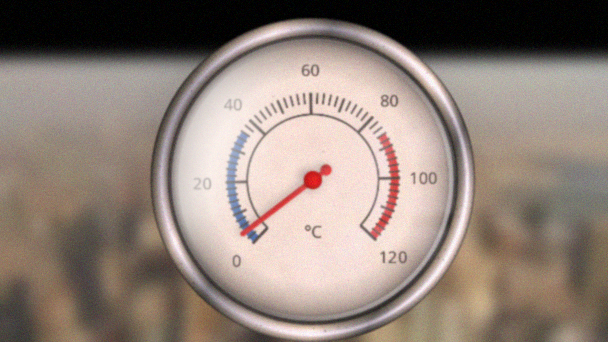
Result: 4 (°C)
